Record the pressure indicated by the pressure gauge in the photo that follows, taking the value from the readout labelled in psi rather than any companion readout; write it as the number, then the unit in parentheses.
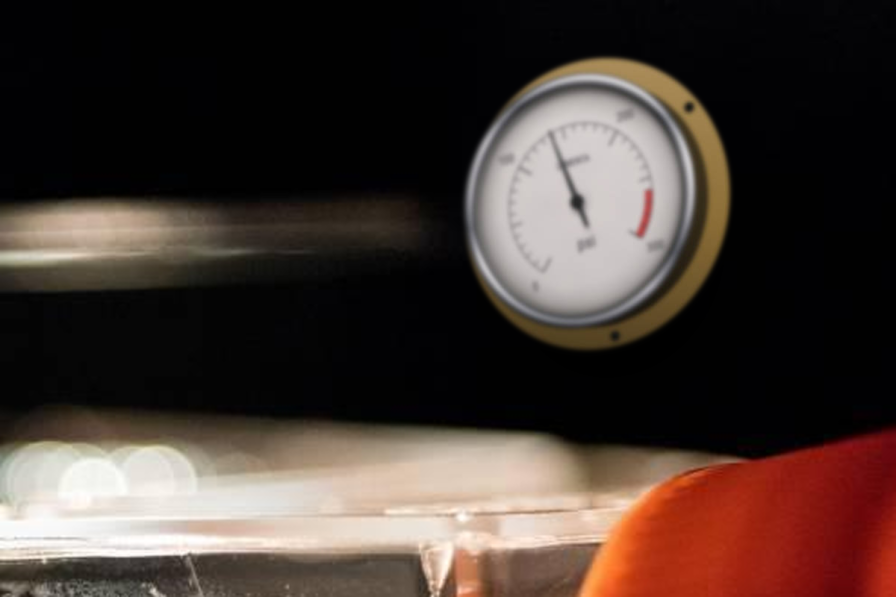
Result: 140 (psi)
